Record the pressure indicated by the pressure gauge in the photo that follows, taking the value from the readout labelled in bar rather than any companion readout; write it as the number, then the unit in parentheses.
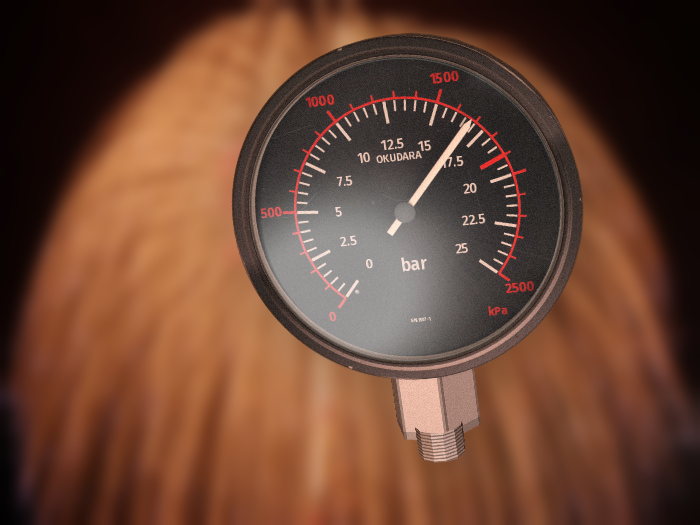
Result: 16.75 (bar)
